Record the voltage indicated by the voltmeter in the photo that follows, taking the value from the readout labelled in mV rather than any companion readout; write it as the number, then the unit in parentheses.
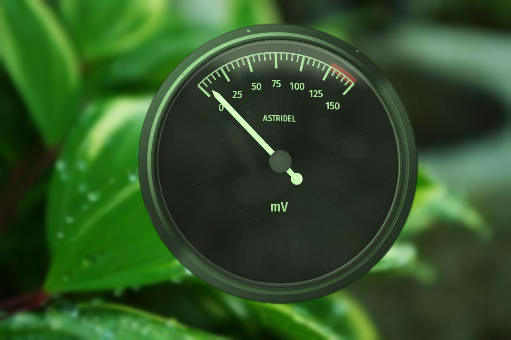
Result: 5 (mV)
